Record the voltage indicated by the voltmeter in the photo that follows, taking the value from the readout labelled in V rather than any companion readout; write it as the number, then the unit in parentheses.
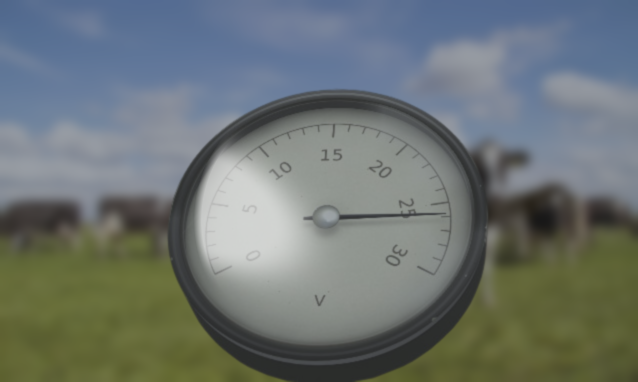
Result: 26 (V)
